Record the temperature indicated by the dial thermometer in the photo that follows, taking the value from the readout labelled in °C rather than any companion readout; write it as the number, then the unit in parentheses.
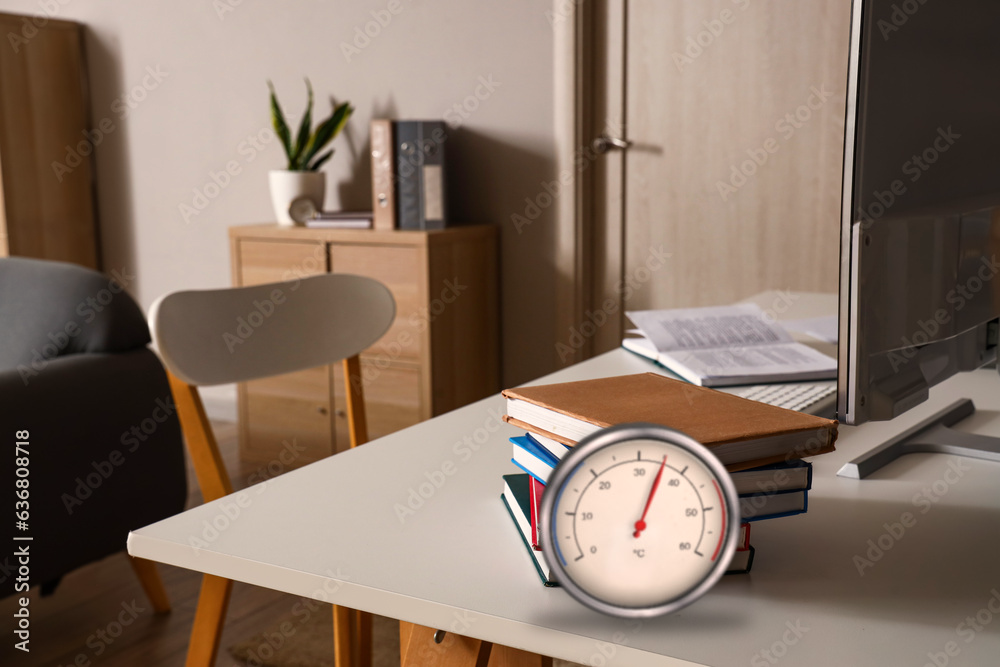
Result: 35 (°C)
